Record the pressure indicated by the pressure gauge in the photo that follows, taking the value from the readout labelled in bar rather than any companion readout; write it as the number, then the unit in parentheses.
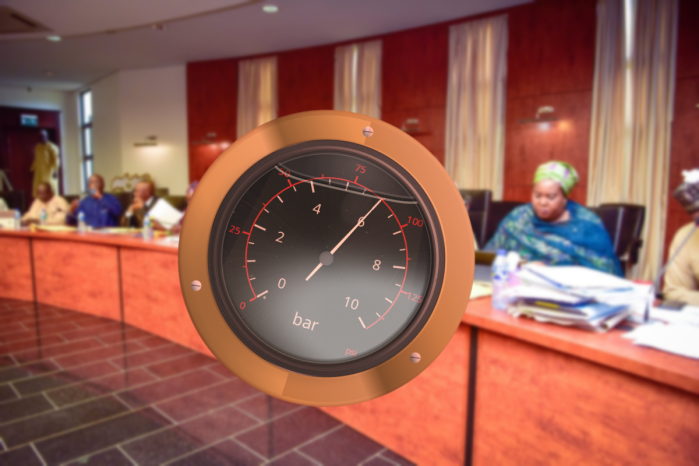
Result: 6 (bar)
